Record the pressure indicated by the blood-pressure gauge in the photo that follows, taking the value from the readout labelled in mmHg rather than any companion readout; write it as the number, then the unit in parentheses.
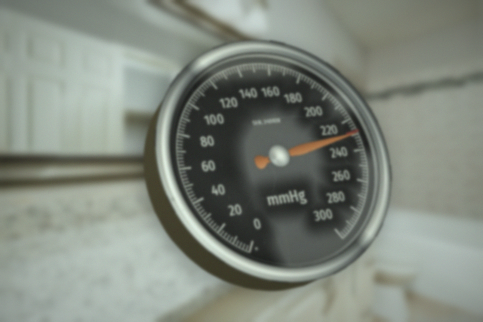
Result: 230 (mmHg)
